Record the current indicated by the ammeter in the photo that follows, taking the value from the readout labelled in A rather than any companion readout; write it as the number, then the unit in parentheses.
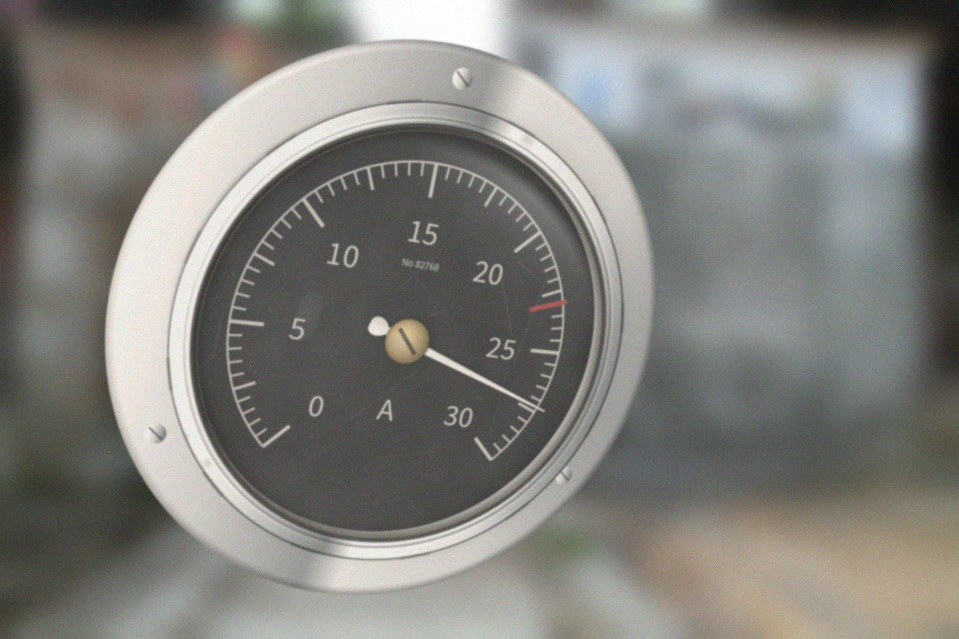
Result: 27.25 (A)
